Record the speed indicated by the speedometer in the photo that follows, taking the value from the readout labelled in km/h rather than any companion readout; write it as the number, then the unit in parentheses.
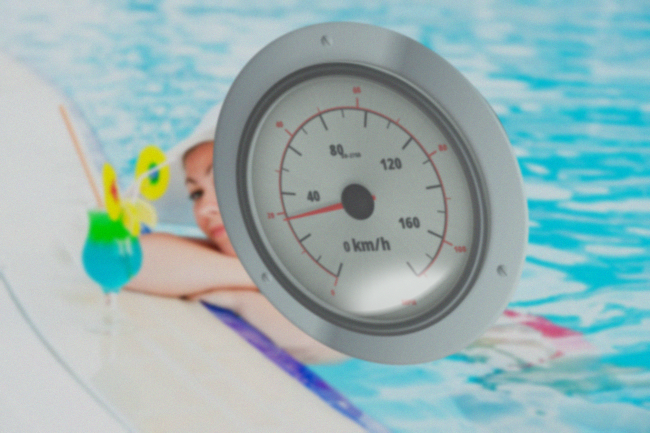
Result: 30 (km/h)
